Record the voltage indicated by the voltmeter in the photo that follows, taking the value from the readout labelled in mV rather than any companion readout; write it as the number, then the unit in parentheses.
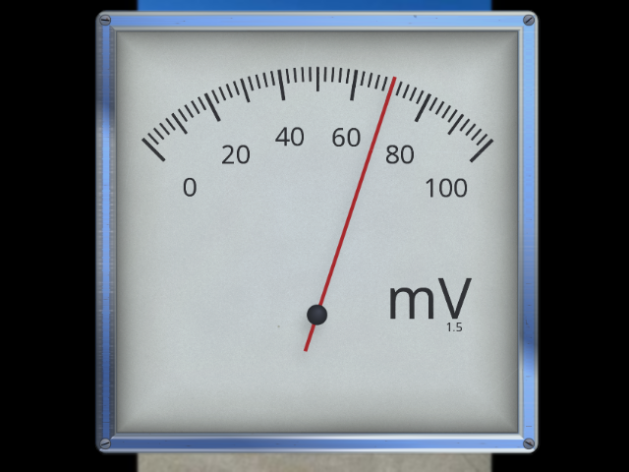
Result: 70 (mV)
